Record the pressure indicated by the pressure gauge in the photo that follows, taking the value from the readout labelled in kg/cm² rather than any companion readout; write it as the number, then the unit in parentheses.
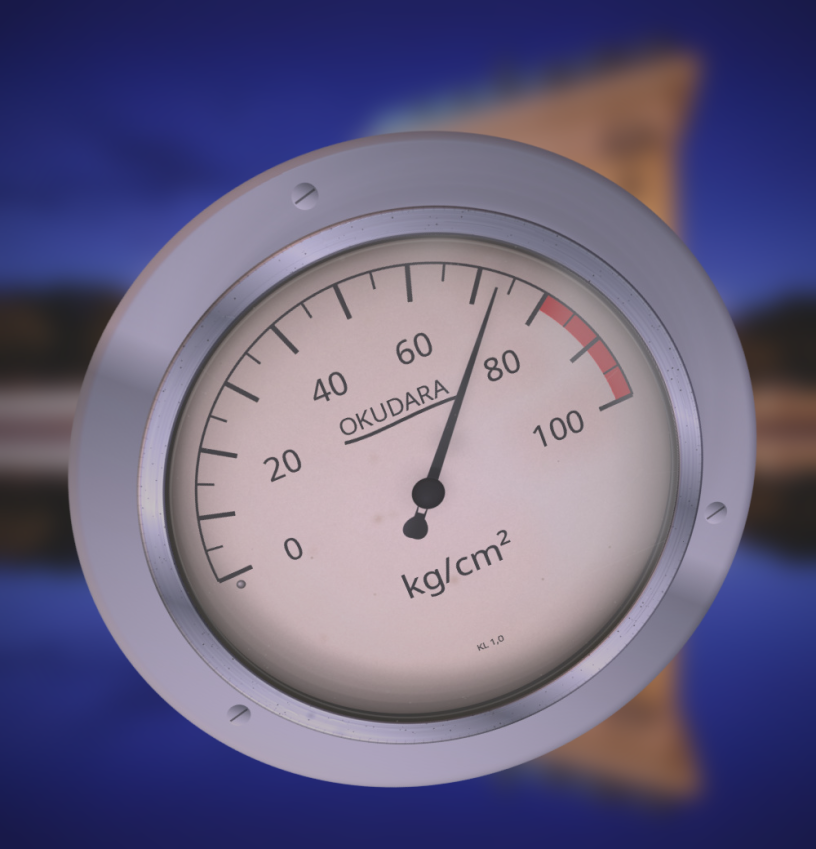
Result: 72.5 (kg/cm²)
